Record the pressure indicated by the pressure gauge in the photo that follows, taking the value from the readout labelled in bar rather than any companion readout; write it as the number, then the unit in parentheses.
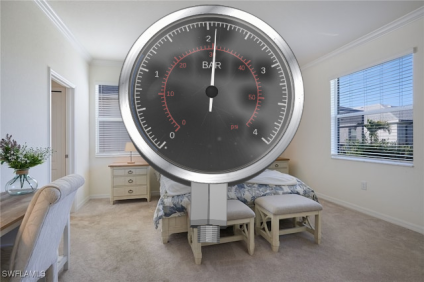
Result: 2.1 (bar)
